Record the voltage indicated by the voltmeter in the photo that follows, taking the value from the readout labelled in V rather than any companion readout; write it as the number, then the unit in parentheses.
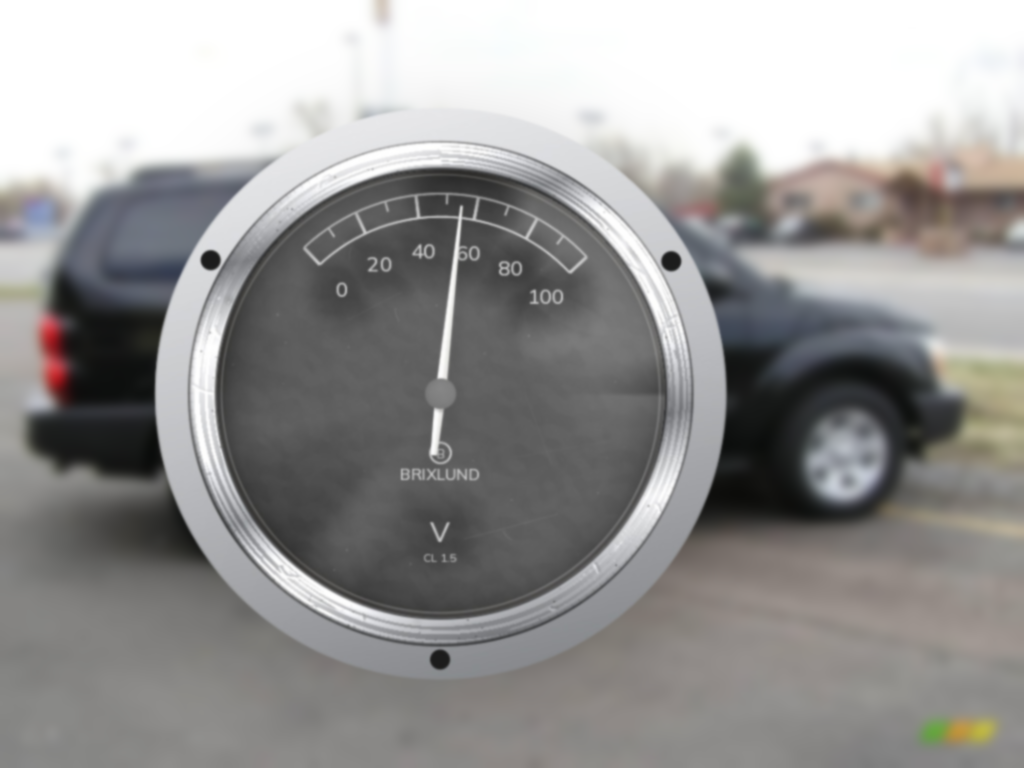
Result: 55 (V)
